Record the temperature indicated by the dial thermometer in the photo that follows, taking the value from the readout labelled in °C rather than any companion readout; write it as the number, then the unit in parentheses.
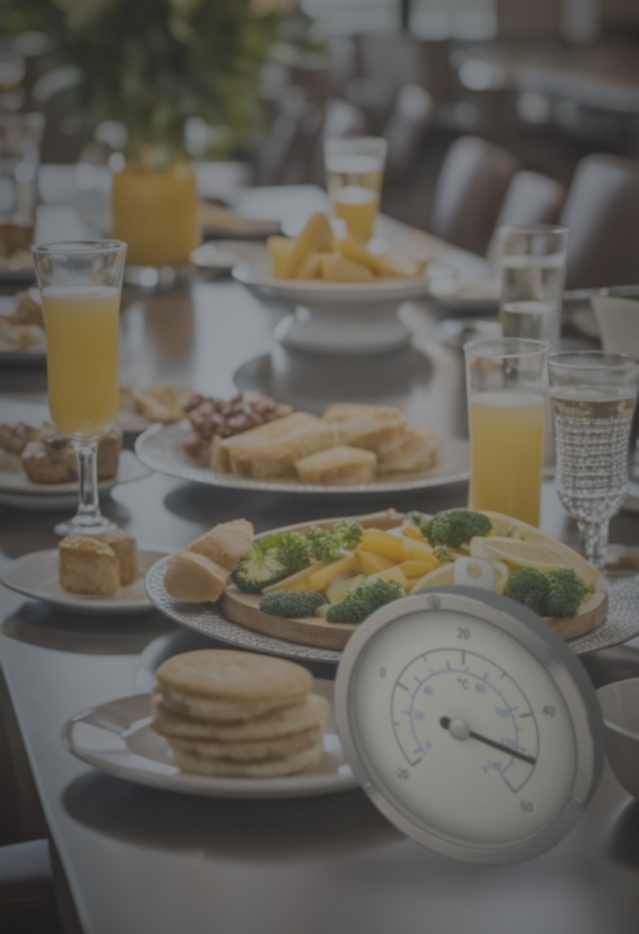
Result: 50 (°C)
